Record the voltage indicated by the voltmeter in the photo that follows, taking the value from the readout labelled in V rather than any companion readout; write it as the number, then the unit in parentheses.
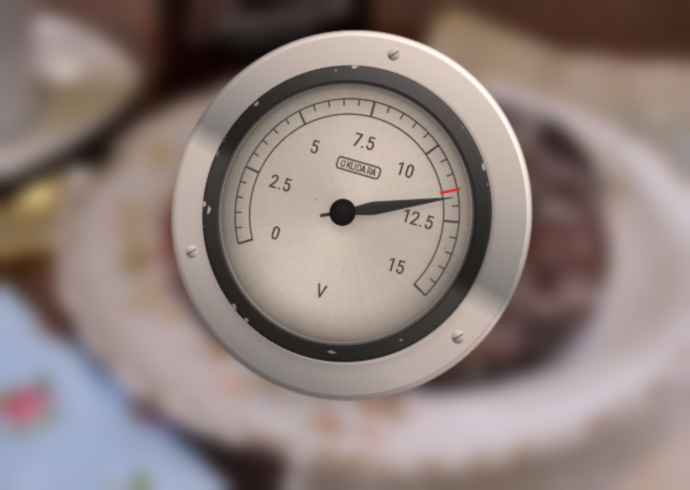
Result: 11.75 (V)
